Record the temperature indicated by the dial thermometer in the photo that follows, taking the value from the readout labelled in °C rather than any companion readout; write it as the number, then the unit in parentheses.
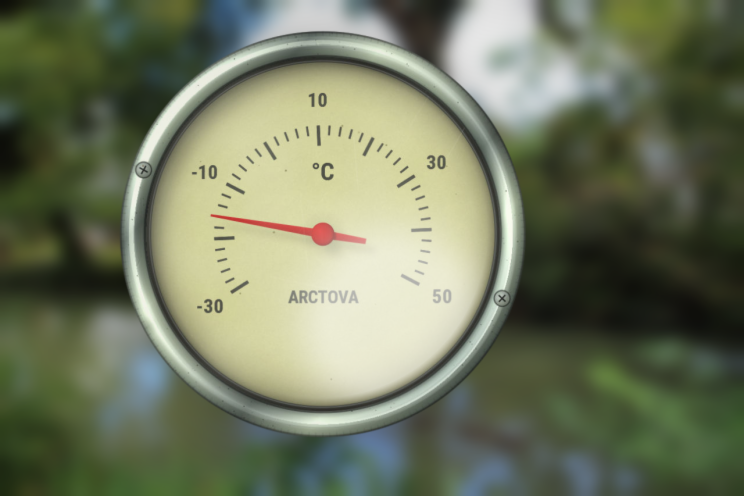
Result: -16 (°C)
